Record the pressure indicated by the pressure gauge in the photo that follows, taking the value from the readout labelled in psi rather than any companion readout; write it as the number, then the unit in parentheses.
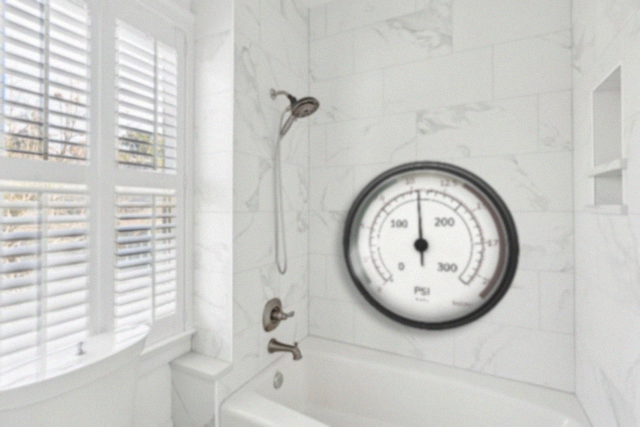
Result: 150 (psi)
